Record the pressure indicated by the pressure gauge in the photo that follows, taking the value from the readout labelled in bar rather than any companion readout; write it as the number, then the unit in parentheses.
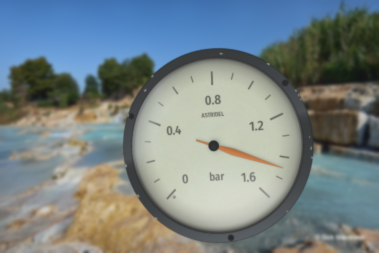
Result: 1.45 (bar)
